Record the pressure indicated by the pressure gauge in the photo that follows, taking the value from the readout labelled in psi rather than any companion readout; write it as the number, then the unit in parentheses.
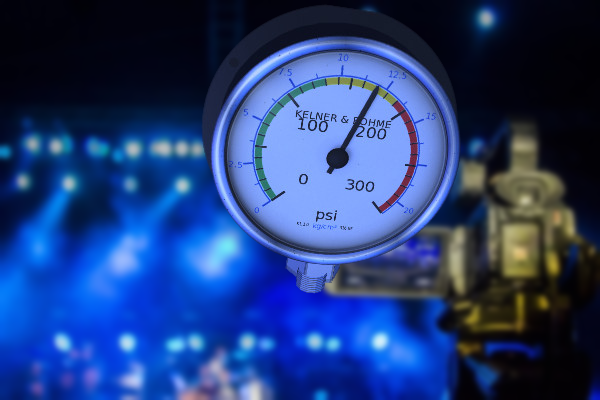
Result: 170 (psi)
